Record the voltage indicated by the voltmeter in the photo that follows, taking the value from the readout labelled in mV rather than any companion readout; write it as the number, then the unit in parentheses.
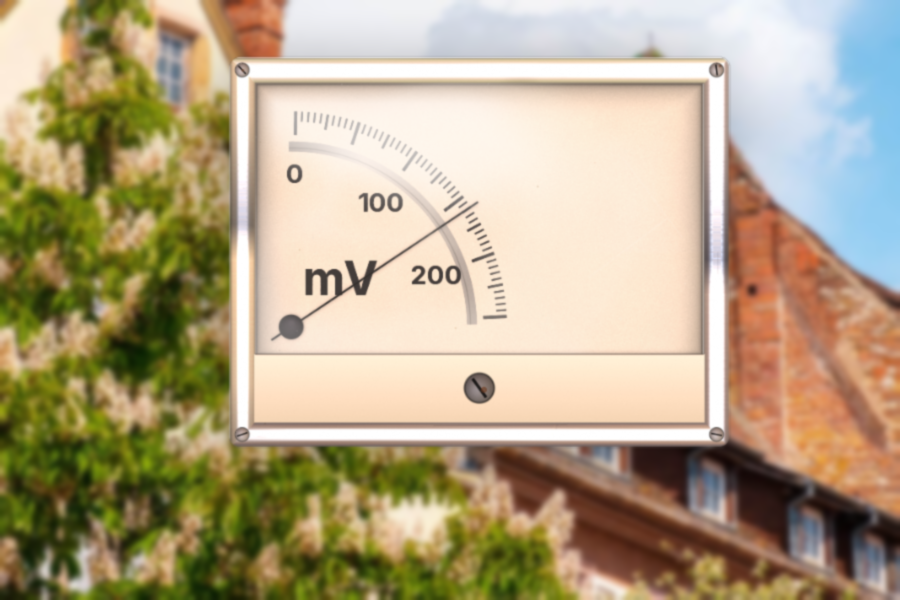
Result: 160 (mV)
